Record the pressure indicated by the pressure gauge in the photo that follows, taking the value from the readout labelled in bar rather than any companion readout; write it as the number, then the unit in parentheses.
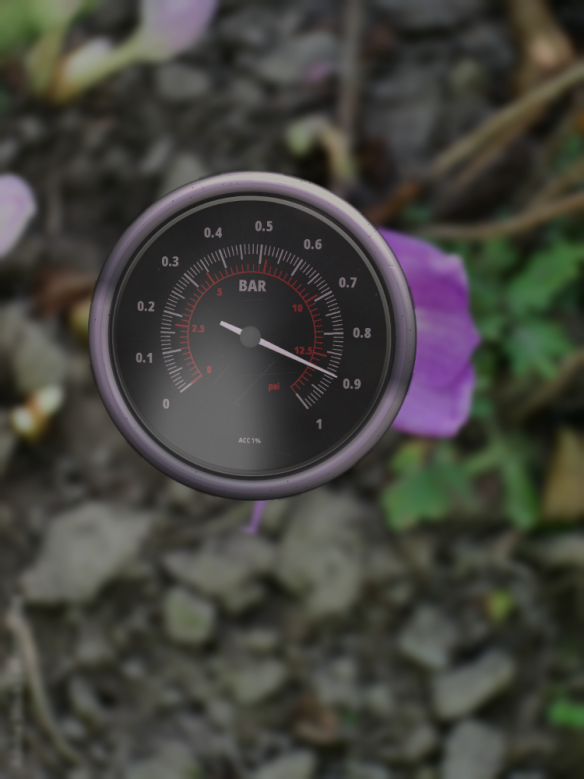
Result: 0.9 (bar)
